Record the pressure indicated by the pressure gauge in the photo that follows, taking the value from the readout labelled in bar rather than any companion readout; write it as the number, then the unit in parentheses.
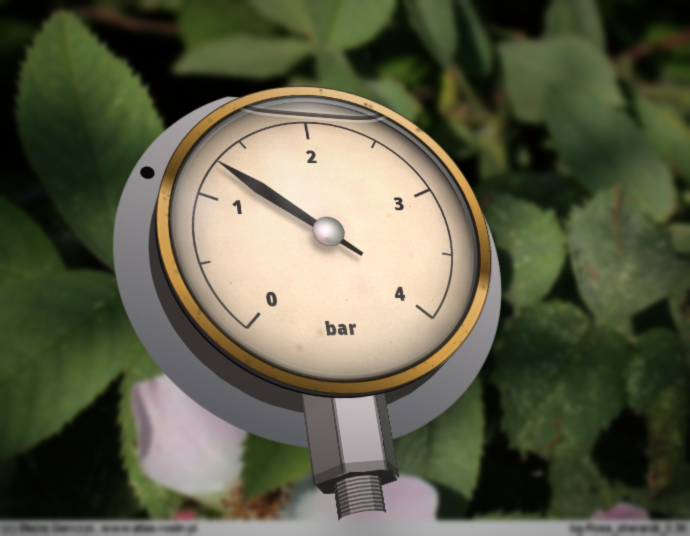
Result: 1.25 (bar)
